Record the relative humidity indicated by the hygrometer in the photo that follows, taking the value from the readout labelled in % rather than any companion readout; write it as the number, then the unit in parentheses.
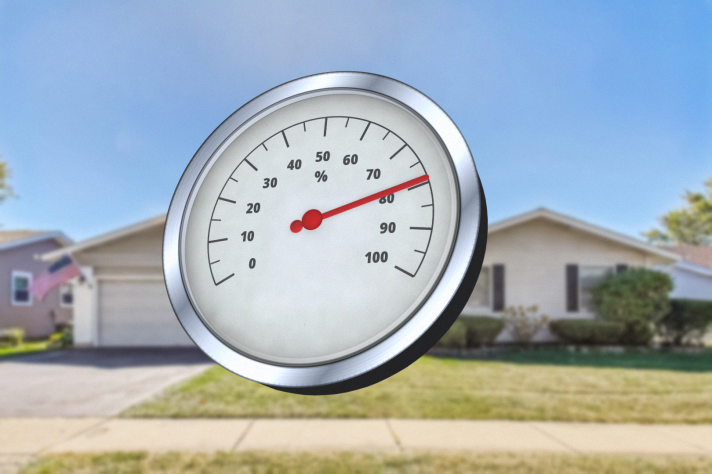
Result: 80 (%)
